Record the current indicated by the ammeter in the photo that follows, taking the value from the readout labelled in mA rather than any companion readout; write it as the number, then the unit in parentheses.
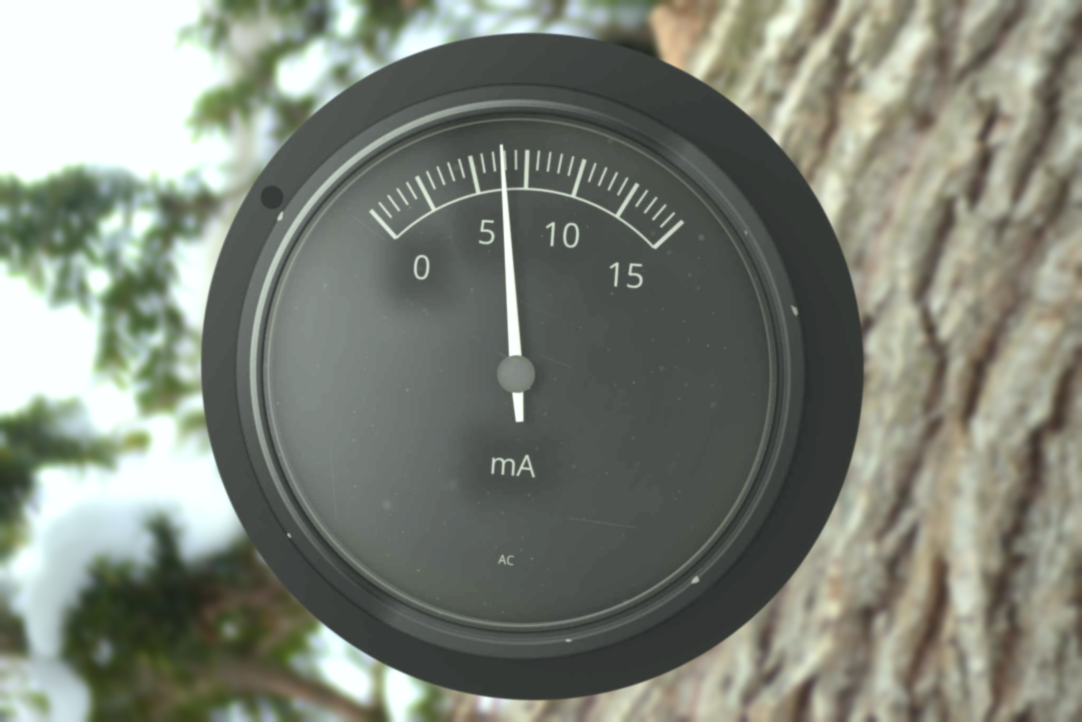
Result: 6.5 (mA)
